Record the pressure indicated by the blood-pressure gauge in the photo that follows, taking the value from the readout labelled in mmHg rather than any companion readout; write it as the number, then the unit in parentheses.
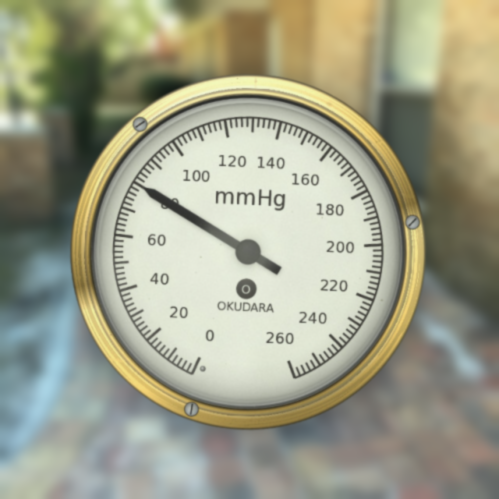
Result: 80 (mmHg)
